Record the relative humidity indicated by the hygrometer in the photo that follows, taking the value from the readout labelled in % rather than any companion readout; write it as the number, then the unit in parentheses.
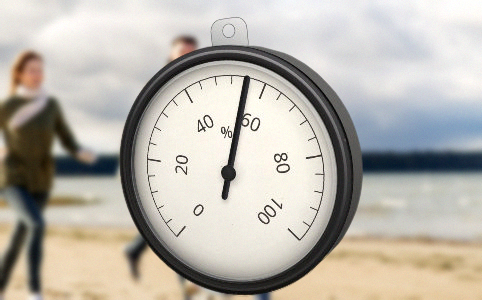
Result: 56 (%)
